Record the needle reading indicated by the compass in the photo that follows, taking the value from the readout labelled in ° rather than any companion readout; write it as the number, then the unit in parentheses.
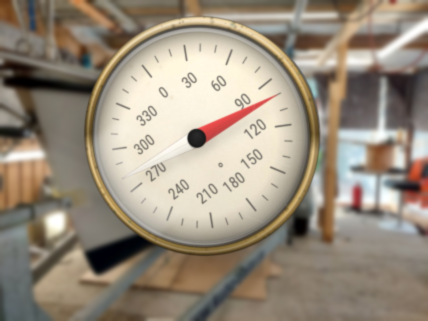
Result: 100 (°)
